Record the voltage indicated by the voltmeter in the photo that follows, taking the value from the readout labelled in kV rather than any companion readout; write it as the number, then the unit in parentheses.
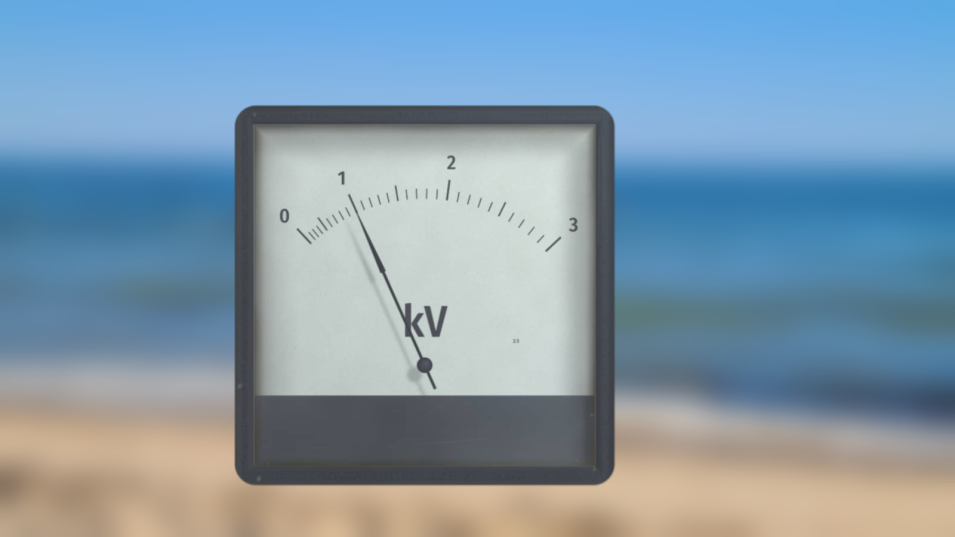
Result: 1 (kV)
